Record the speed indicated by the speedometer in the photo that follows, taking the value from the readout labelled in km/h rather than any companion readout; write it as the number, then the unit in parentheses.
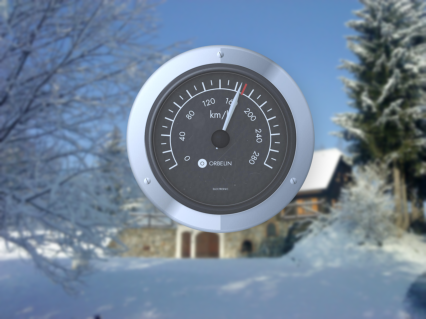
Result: 165 (km/h)
